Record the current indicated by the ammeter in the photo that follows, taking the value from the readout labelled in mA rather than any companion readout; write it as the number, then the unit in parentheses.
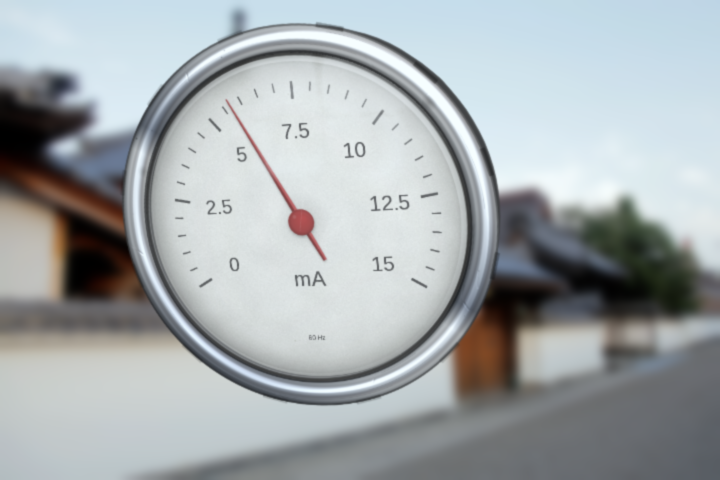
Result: 5.75 (mA)
